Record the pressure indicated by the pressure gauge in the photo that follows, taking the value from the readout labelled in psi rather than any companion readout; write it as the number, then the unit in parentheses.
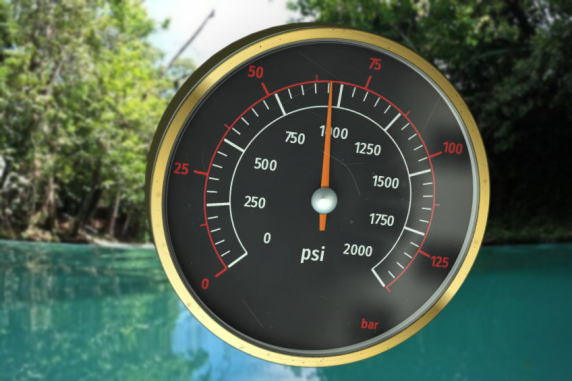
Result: 950 (psi)
